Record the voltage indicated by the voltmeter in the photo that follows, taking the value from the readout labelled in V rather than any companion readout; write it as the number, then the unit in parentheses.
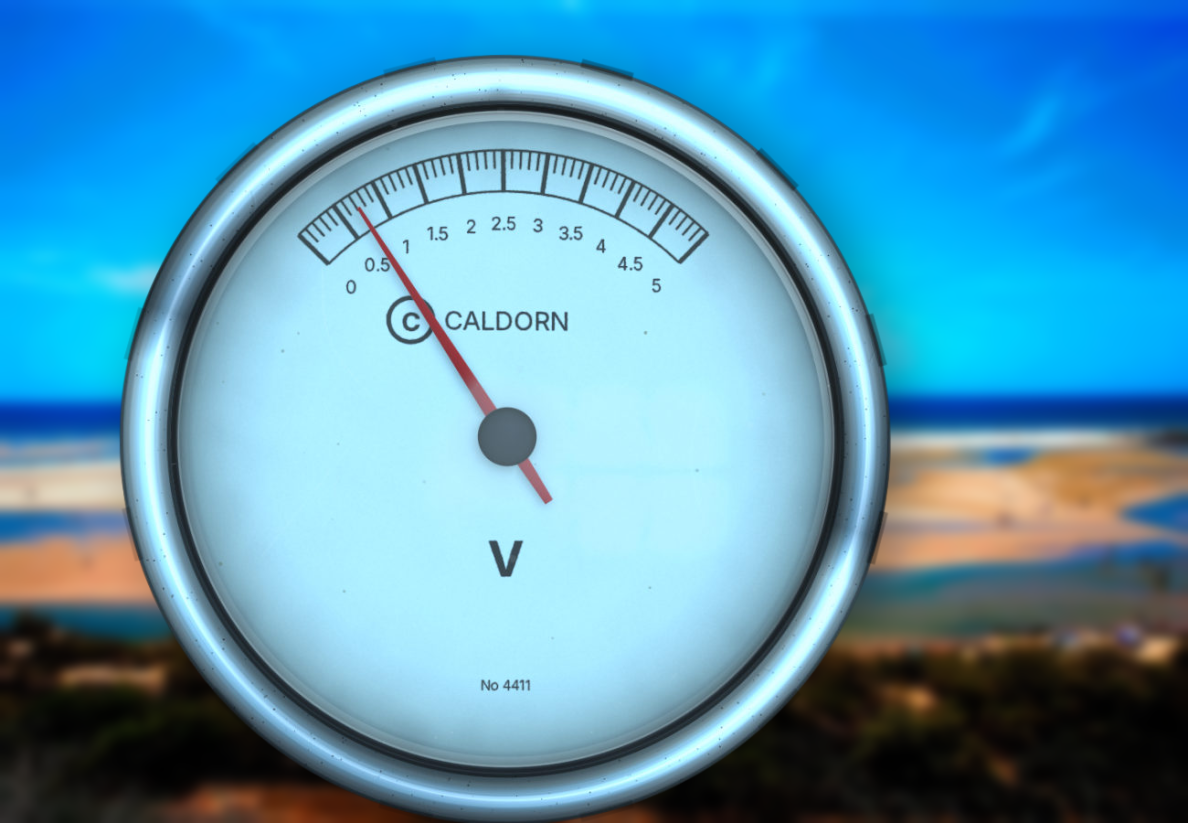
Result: 0.7 (V)
